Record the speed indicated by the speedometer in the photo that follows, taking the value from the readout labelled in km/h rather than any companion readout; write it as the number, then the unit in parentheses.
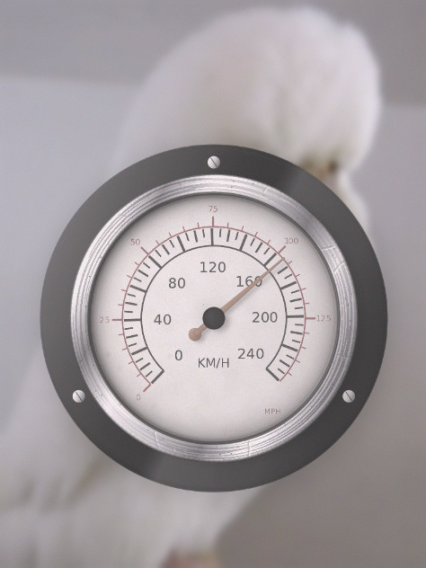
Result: 165 (km/h)
